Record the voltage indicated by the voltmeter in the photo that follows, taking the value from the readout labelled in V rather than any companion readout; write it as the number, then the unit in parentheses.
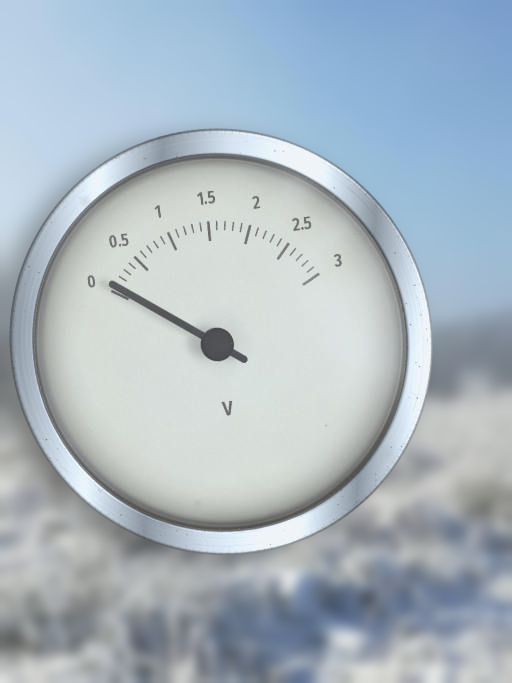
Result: 0.1 (V)
